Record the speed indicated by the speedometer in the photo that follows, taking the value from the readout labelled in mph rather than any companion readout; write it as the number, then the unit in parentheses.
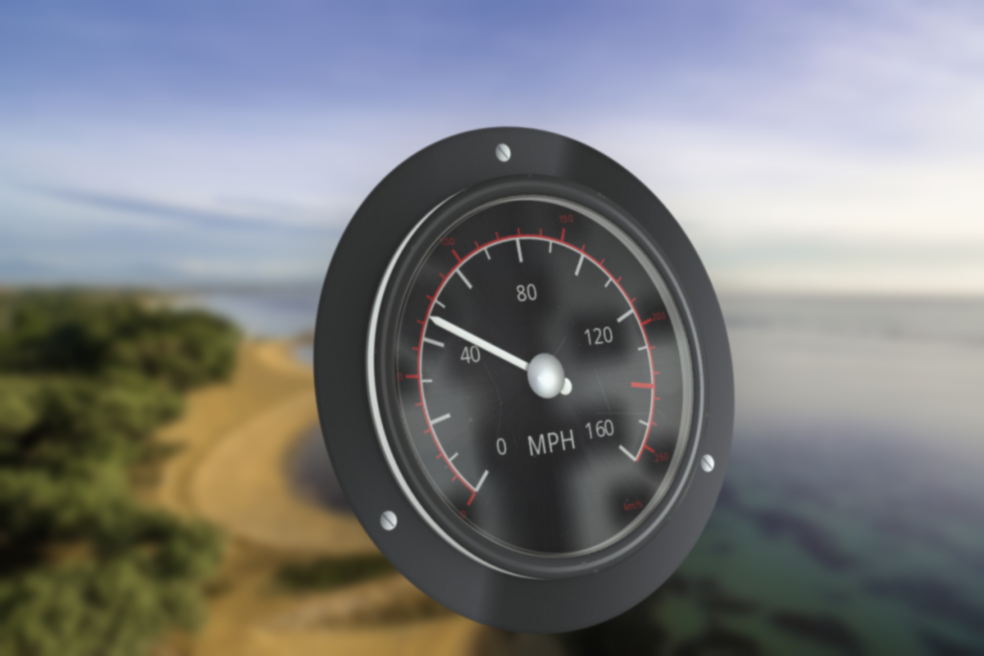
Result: 45 (mph)
